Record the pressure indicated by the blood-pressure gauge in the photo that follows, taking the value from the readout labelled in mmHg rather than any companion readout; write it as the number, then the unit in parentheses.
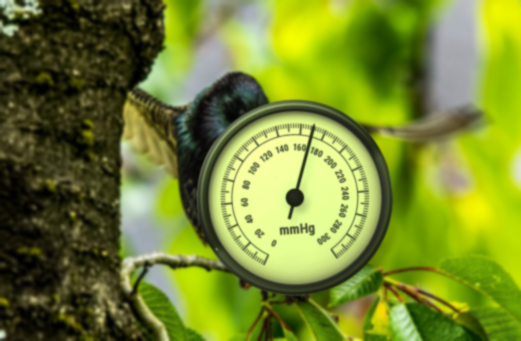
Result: 170 (mmHg)
